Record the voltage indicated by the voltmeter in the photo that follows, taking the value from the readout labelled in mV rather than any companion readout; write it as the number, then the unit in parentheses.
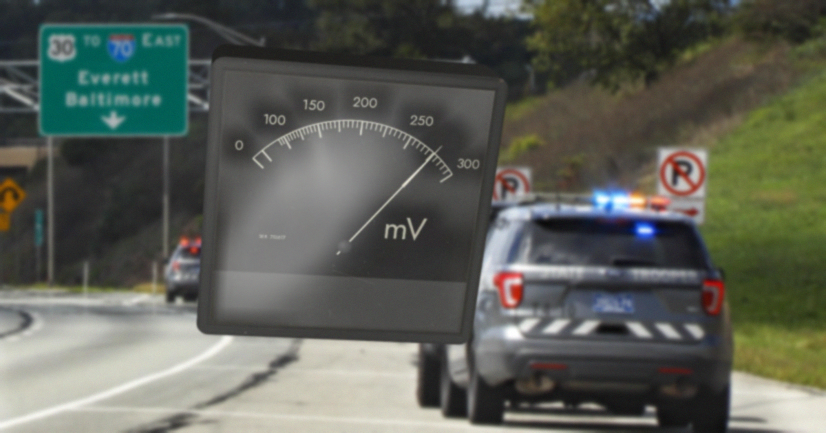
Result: 275 (mV)
